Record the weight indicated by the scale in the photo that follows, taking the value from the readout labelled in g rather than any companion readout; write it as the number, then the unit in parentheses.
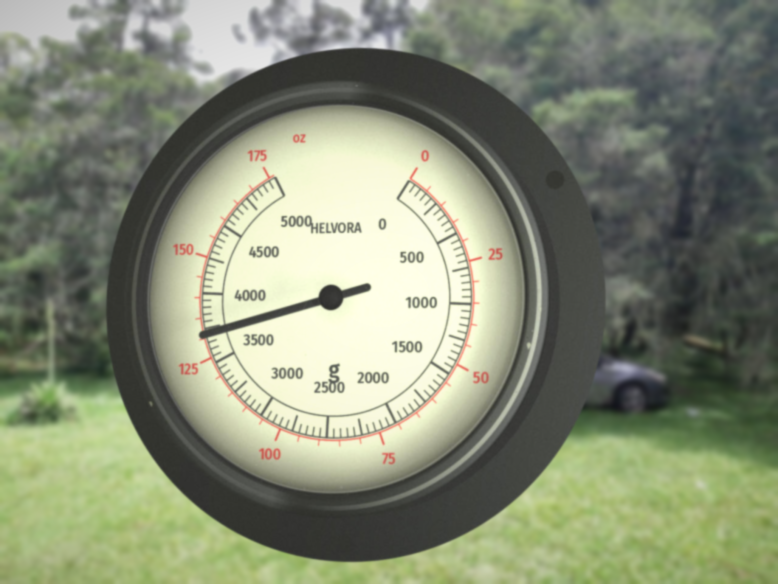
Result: 3700 (g)
